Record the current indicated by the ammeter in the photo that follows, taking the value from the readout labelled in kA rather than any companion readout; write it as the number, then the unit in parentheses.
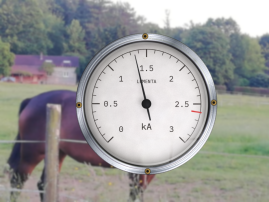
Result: 1.35 (kA)
